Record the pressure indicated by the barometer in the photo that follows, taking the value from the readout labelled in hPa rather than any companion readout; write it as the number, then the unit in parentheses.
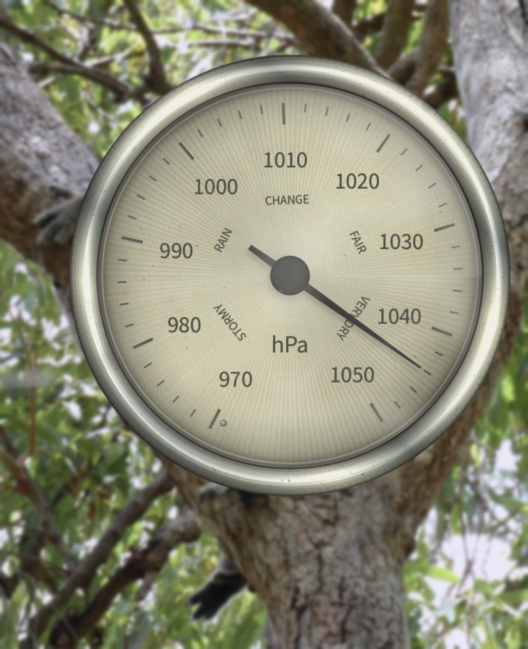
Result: 1044 (hPa)
